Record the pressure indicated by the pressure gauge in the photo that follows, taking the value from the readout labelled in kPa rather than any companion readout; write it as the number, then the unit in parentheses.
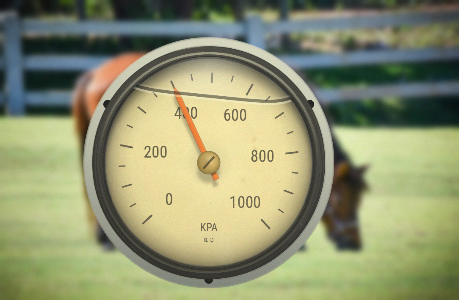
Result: 400 (kPa)
